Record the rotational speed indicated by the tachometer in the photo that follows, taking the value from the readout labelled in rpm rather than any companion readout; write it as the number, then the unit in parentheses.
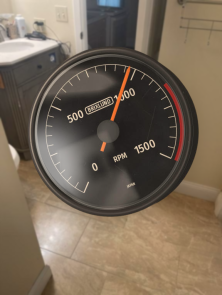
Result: 975 (rpm)
